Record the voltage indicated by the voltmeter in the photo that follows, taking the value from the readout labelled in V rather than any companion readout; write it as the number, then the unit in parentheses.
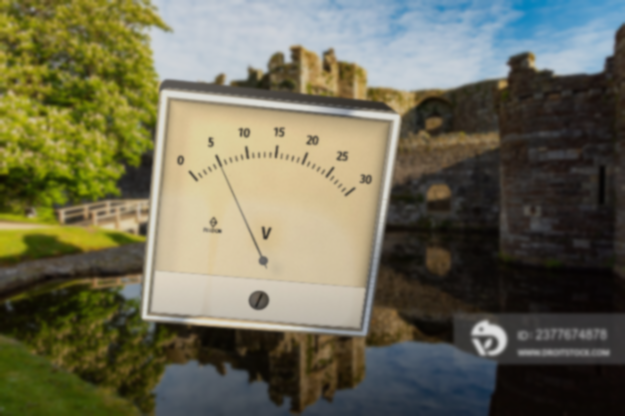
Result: 5 (V)
